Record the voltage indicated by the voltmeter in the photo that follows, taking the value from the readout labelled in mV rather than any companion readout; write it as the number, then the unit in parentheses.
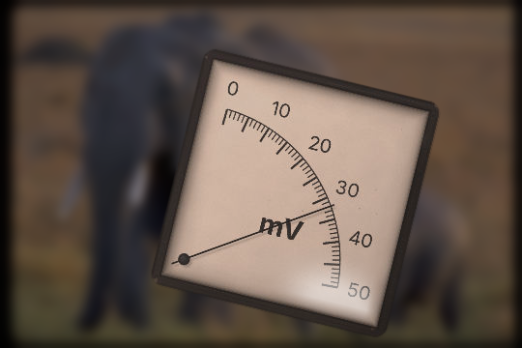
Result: 32 (mV)
